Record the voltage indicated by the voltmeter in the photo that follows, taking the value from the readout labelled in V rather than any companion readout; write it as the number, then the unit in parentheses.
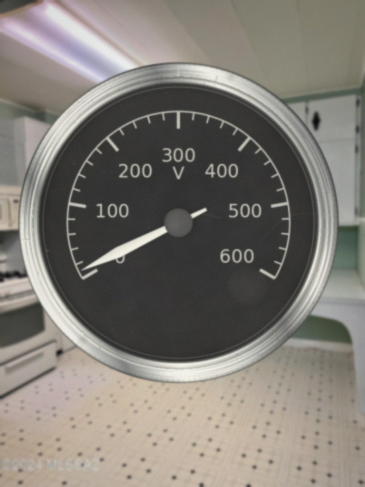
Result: 10 (V)
